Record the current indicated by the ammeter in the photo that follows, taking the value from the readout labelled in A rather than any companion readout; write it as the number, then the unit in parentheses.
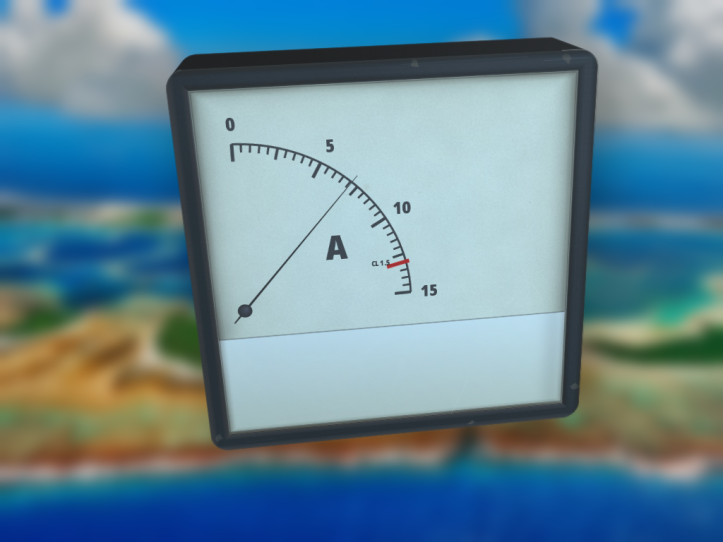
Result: 7 (A)
